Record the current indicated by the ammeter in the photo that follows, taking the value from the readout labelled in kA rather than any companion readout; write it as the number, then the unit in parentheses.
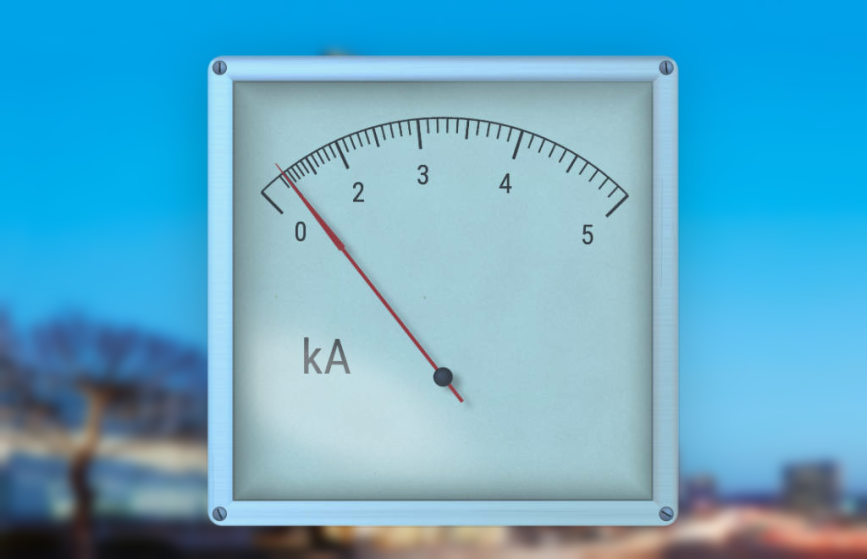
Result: 1 (kA)
